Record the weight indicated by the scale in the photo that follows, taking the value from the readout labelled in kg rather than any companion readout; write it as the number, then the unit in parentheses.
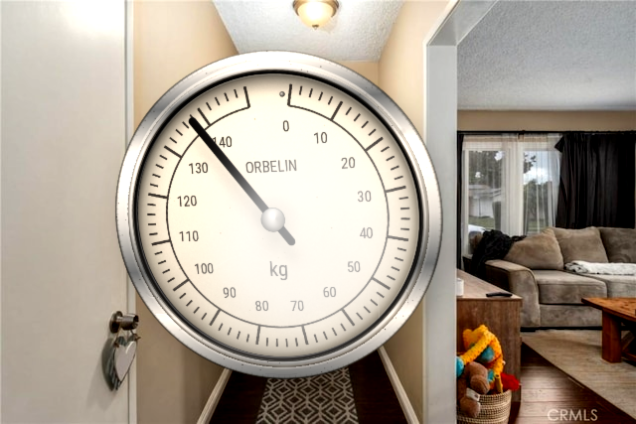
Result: 138 (kg)
